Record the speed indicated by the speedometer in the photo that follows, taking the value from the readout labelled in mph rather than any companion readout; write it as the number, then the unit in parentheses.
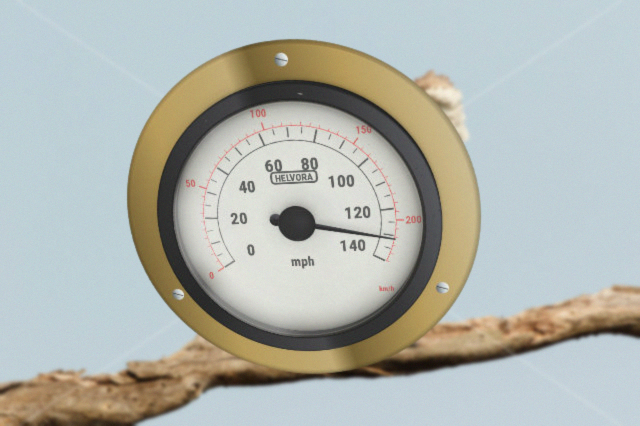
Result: 130 (mph)
